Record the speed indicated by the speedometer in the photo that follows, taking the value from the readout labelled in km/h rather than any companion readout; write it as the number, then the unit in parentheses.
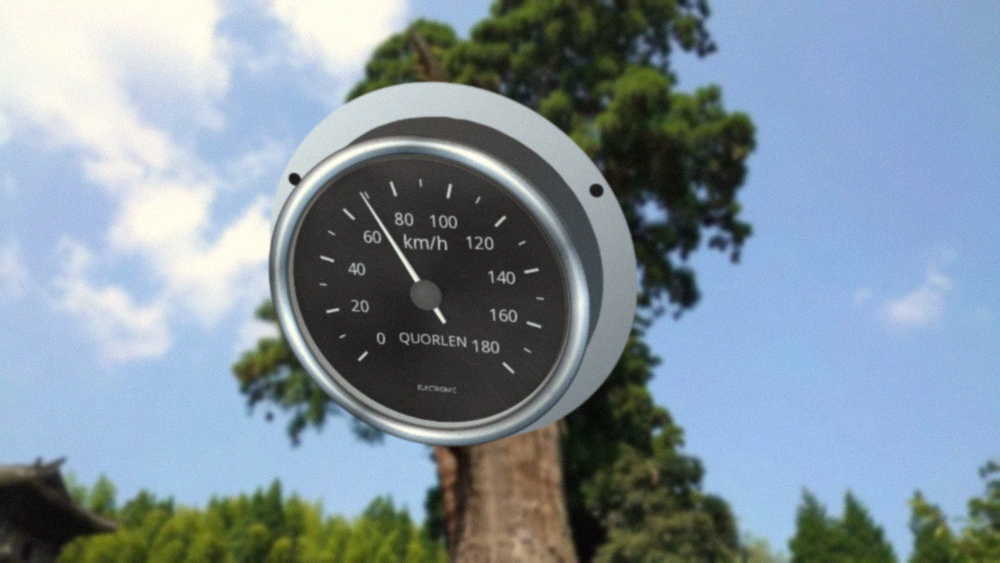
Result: 70 (km/h)
